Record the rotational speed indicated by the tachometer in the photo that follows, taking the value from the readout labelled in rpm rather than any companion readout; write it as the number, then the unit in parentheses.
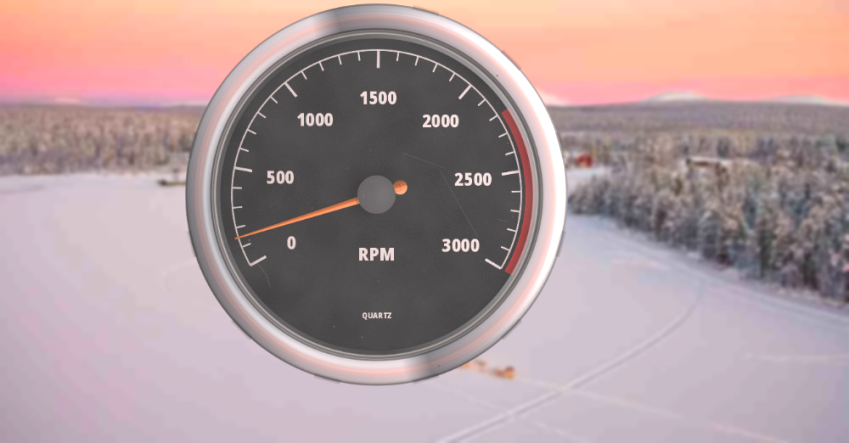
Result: 150 (rpm)
